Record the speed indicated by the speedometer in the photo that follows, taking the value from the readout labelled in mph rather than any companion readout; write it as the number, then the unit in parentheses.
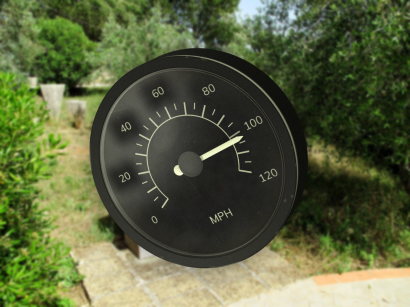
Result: 102.5 (mph)
